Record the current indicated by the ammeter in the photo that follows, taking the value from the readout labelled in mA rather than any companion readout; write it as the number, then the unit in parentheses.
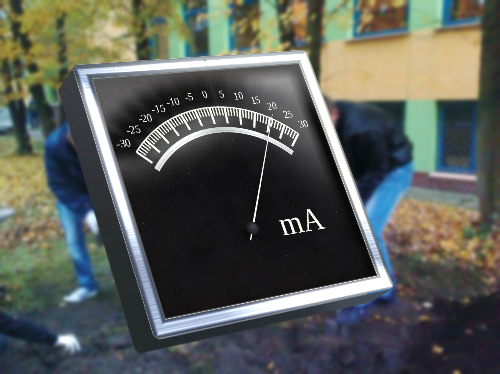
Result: 20 (mA)
